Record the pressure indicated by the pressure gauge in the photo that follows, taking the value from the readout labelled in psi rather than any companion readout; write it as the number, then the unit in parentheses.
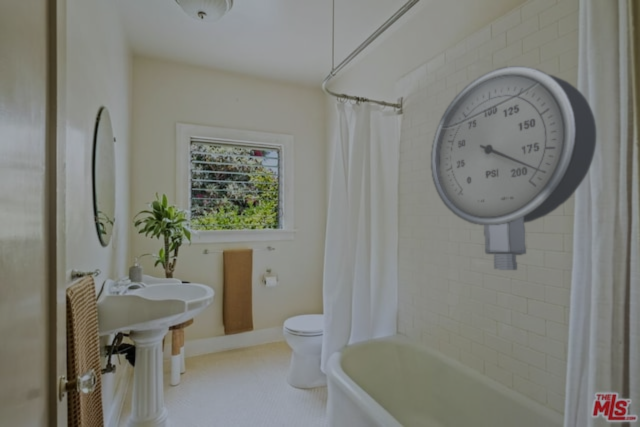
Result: 190 (psi)
